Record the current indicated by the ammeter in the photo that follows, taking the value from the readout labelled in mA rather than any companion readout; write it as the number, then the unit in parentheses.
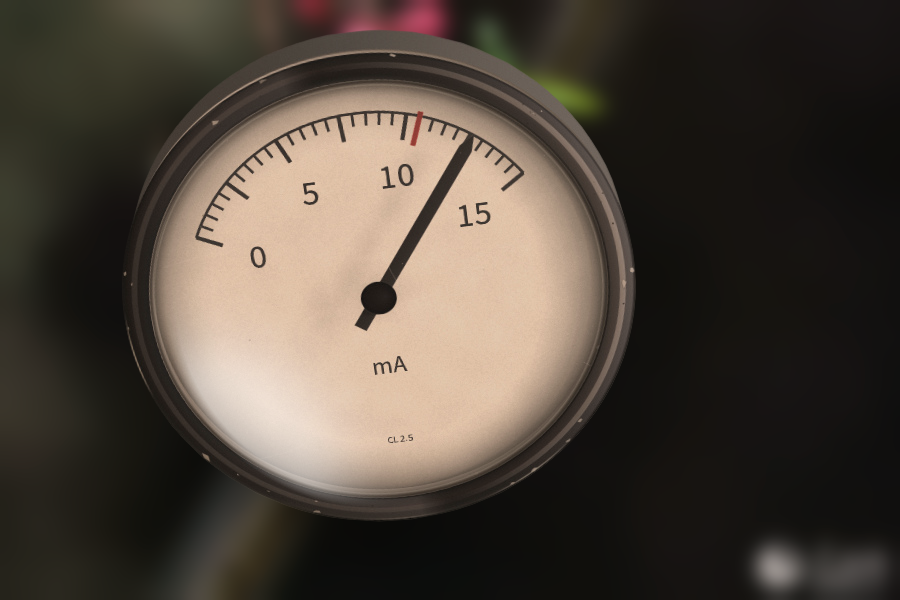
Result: 12.5 (mA)
